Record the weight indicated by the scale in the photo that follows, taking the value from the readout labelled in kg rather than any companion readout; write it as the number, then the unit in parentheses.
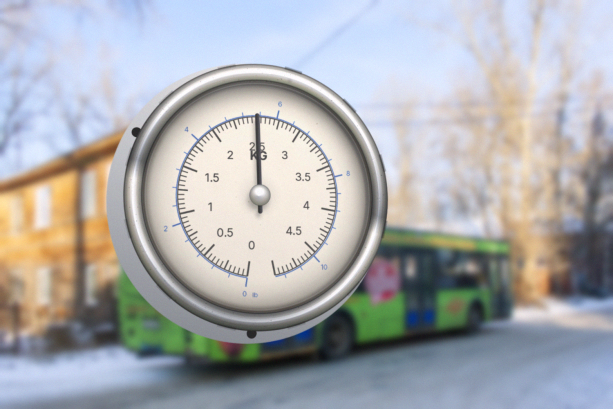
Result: 2.5 (kg)
